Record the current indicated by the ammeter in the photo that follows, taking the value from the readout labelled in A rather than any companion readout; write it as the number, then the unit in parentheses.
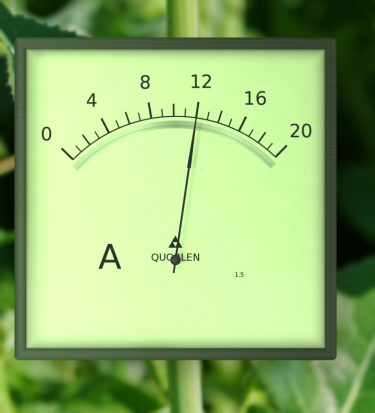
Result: 12 (A)
